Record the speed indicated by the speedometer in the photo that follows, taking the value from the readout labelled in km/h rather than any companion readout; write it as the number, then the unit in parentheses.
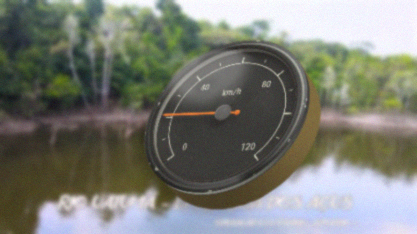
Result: 20 (km/h)
